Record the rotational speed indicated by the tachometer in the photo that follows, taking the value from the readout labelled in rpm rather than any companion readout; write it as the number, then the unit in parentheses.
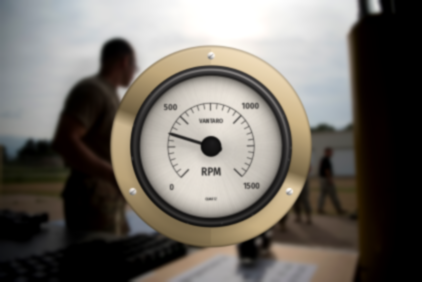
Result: 350 (rpm)
